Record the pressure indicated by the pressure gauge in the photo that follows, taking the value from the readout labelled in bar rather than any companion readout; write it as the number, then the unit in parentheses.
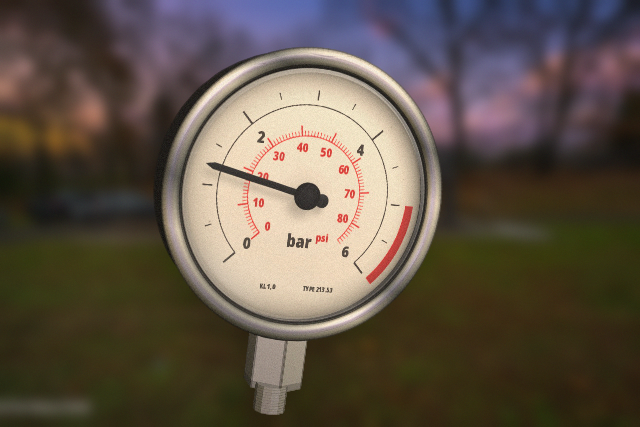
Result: 1.25 (bar)
